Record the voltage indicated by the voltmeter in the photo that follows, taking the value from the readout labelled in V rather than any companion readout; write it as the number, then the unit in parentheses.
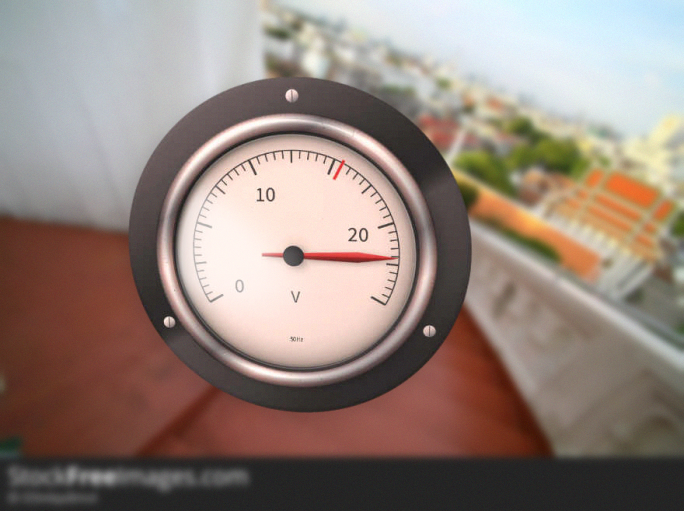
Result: 22 (V)
